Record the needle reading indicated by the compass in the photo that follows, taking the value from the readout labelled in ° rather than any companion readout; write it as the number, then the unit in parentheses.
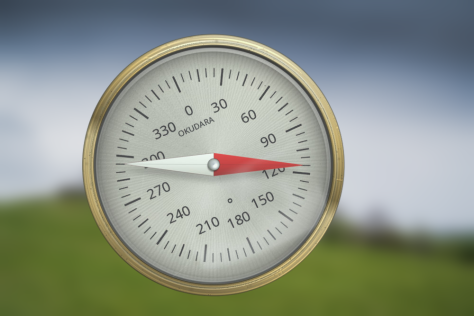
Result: 115 (°)
